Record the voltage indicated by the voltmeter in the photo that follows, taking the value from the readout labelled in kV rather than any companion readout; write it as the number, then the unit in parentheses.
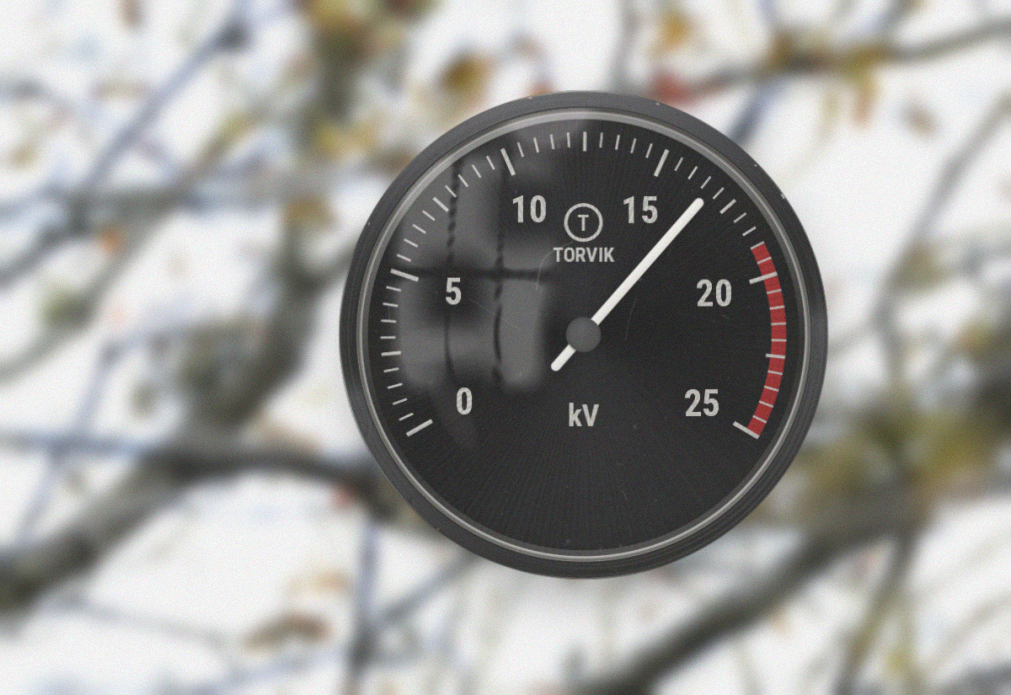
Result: 16.75 (kV)
